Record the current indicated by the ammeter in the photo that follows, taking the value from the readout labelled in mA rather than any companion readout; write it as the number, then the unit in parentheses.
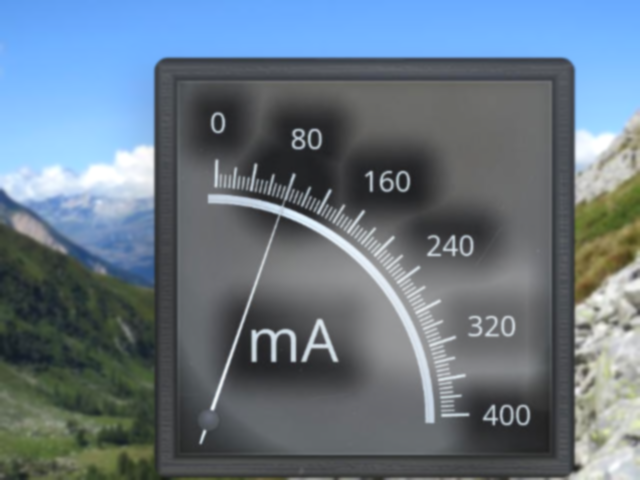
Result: 80 (mA)
